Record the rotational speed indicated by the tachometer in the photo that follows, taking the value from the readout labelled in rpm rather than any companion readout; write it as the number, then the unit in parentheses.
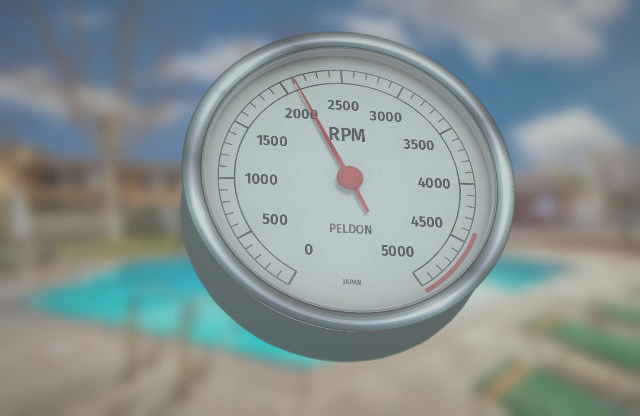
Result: 2100 (rpm)
